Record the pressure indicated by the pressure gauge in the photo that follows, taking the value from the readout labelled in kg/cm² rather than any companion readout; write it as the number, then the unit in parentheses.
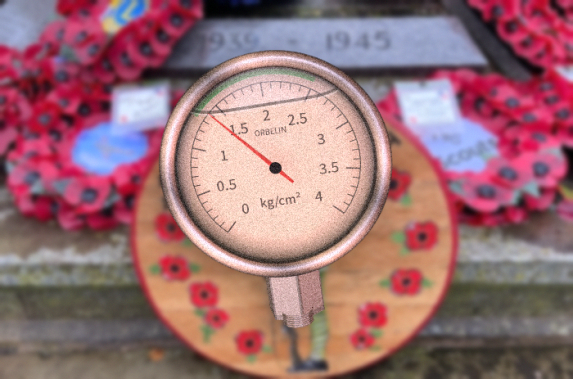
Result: 1.4 (kg/cm²)
